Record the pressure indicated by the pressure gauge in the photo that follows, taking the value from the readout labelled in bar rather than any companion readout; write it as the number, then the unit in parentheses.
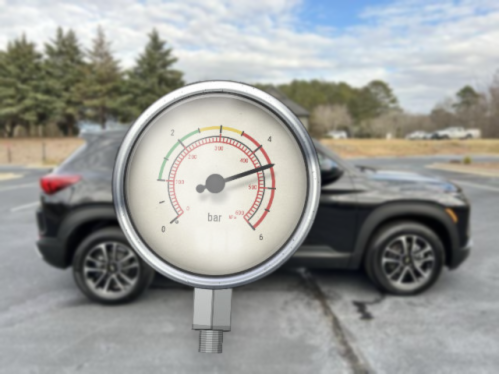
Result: 4.5 (bar)
